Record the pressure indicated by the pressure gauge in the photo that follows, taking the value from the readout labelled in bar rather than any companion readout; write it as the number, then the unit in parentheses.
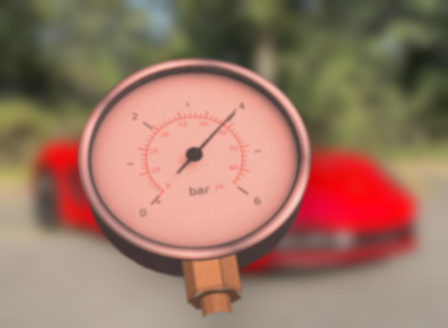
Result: 4 (bar)
